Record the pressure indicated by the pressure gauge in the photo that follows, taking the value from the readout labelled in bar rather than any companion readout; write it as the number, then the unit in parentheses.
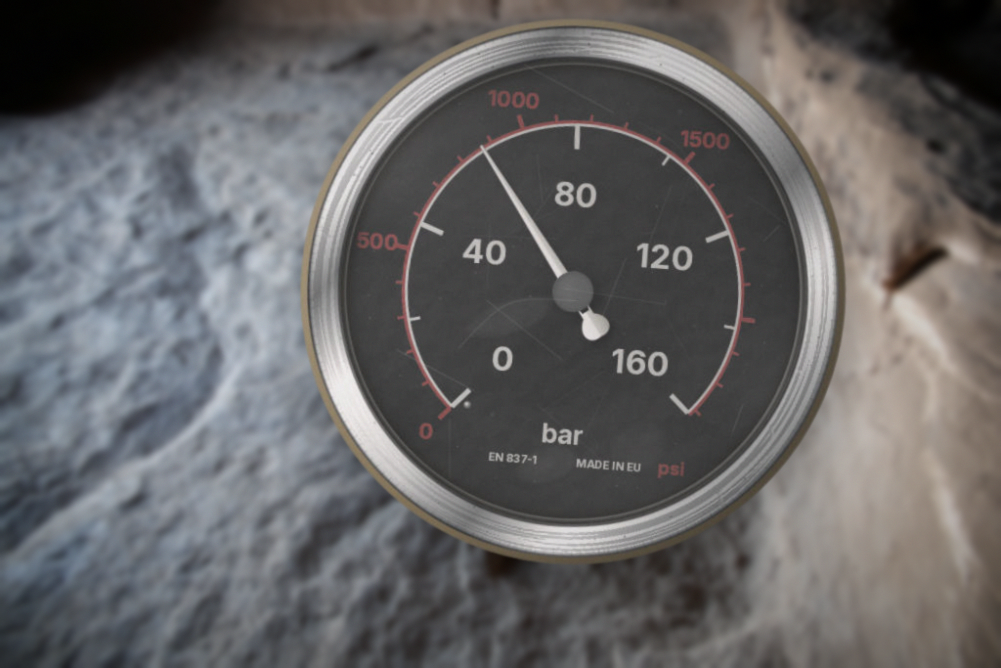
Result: 60 (bar)
